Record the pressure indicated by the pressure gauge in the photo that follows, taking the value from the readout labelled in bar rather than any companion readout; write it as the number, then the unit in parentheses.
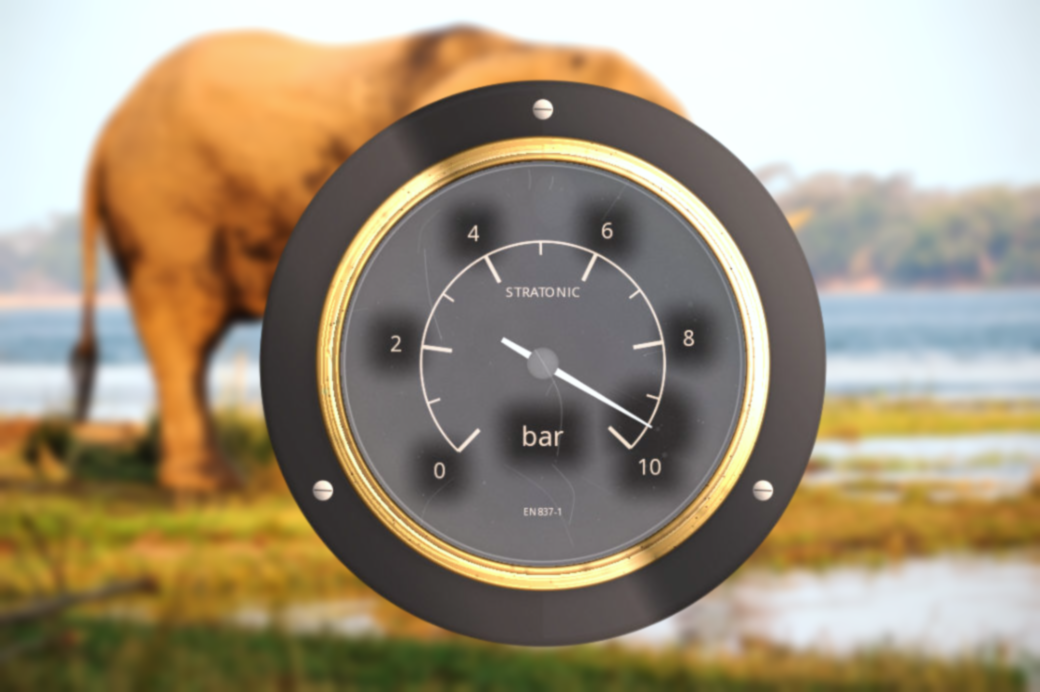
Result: 9.5 (bar)
